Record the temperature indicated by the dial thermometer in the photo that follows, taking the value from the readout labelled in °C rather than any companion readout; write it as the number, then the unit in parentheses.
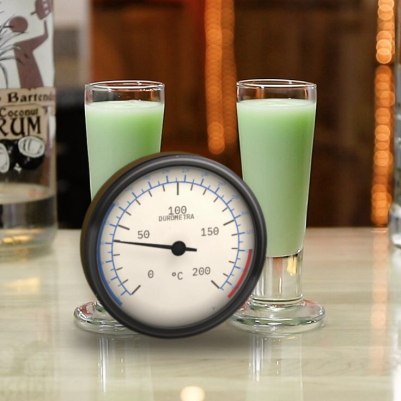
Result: 40 (°C)
